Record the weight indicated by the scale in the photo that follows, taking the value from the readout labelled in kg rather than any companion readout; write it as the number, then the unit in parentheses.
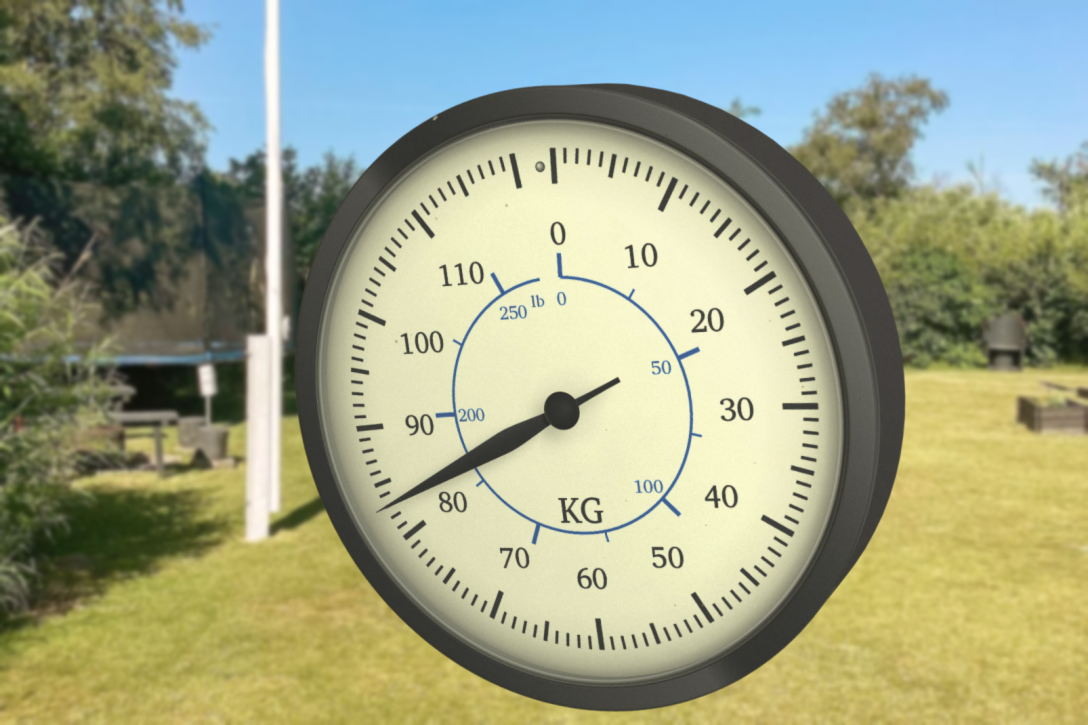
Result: 83 (kg)
